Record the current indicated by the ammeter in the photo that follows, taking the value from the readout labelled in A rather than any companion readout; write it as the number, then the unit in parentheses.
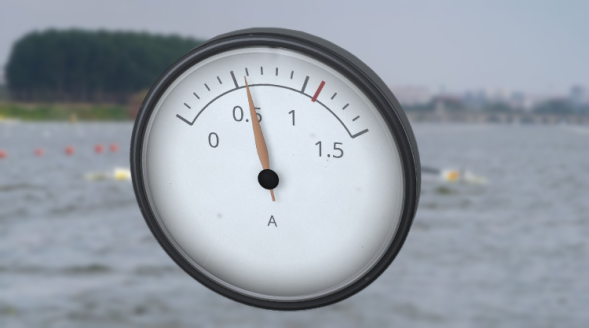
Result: 0.6 (A)
